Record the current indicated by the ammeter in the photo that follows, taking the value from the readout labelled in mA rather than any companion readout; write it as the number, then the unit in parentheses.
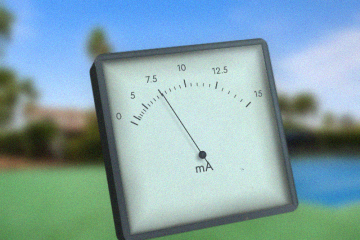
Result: 7.5 (mA)
